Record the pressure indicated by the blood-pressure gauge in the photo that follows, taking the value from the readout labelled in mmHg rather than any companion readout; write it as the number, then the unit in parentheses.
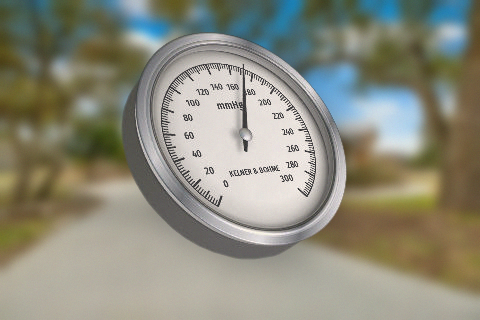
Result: 170 (mmHg)
